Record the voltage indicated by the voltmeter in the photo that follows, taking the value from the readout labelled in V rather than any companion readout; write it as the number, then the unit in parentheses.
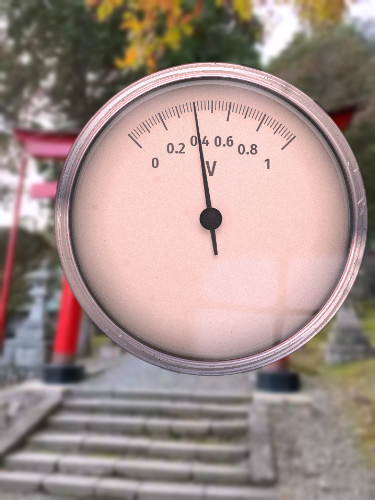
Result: 0.4 (V)
